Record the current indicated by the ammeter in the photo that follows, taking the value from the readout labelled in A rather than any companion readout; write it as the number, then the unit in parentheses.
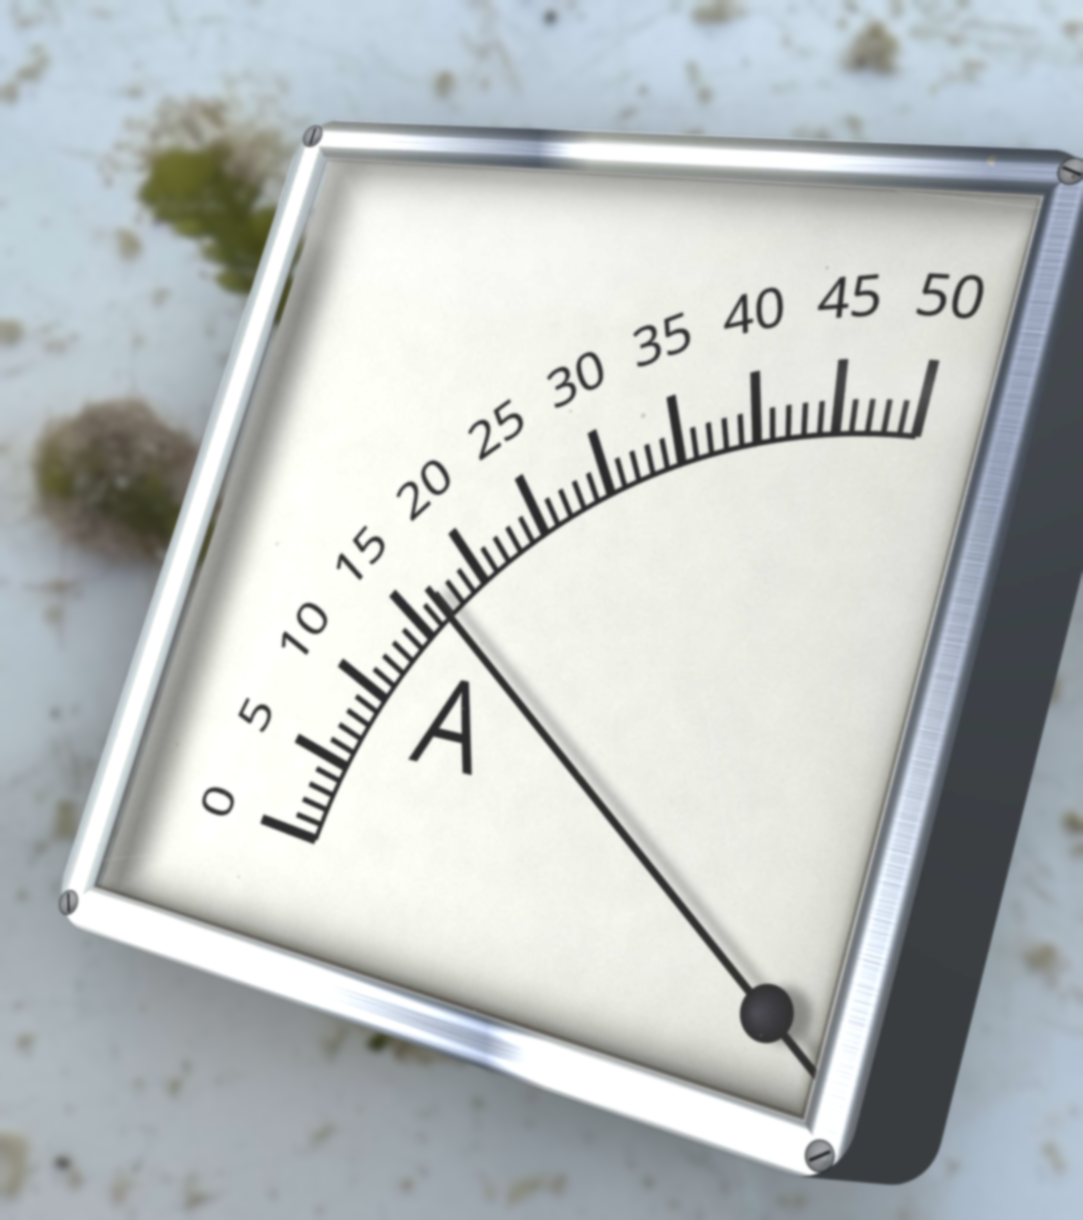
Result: 17 (A)
